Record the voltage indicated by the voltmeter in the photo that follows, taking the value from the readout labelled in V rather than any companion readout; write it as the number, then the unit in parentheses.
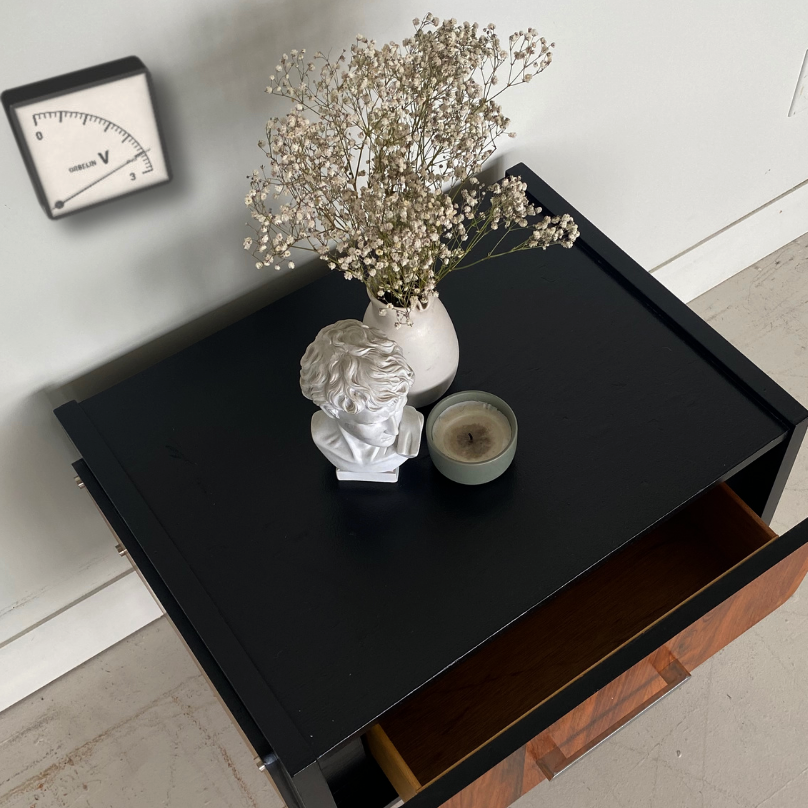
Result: 2.5 (V)
